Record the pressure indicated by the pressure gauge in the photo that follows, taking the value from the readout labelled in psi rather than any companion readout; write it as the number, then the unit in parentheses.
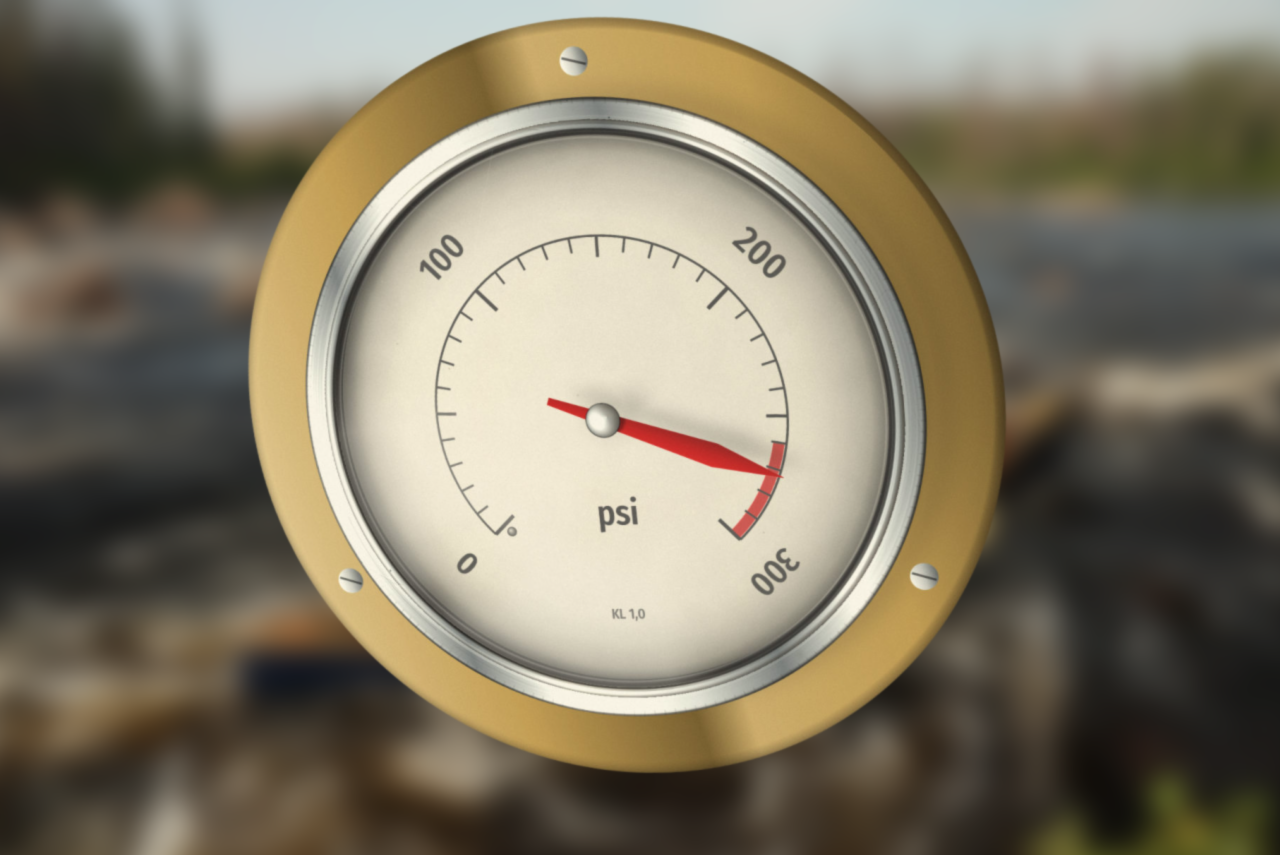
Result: 270 (psi)
